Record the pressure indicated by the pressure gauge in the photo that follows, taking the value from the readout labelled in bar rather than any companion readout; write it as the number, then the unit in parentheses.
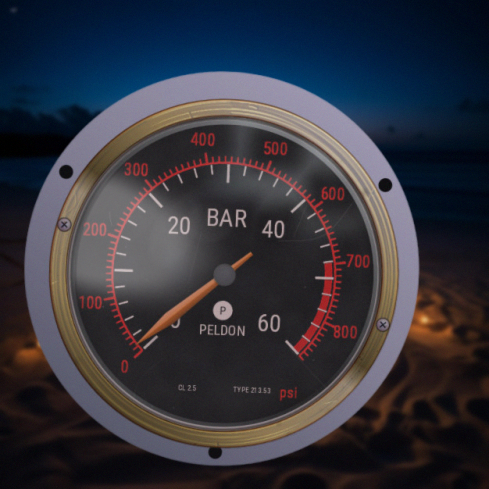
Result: 1 (bar)
